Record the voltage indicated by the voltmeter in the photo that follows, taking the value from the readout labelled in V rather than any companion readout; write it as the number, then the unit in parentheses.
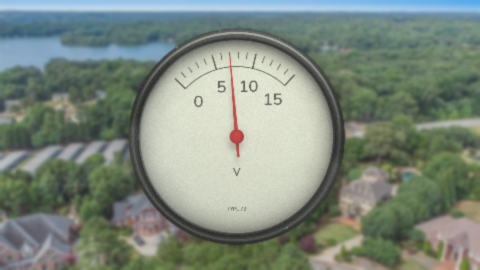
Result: 7 (V)
